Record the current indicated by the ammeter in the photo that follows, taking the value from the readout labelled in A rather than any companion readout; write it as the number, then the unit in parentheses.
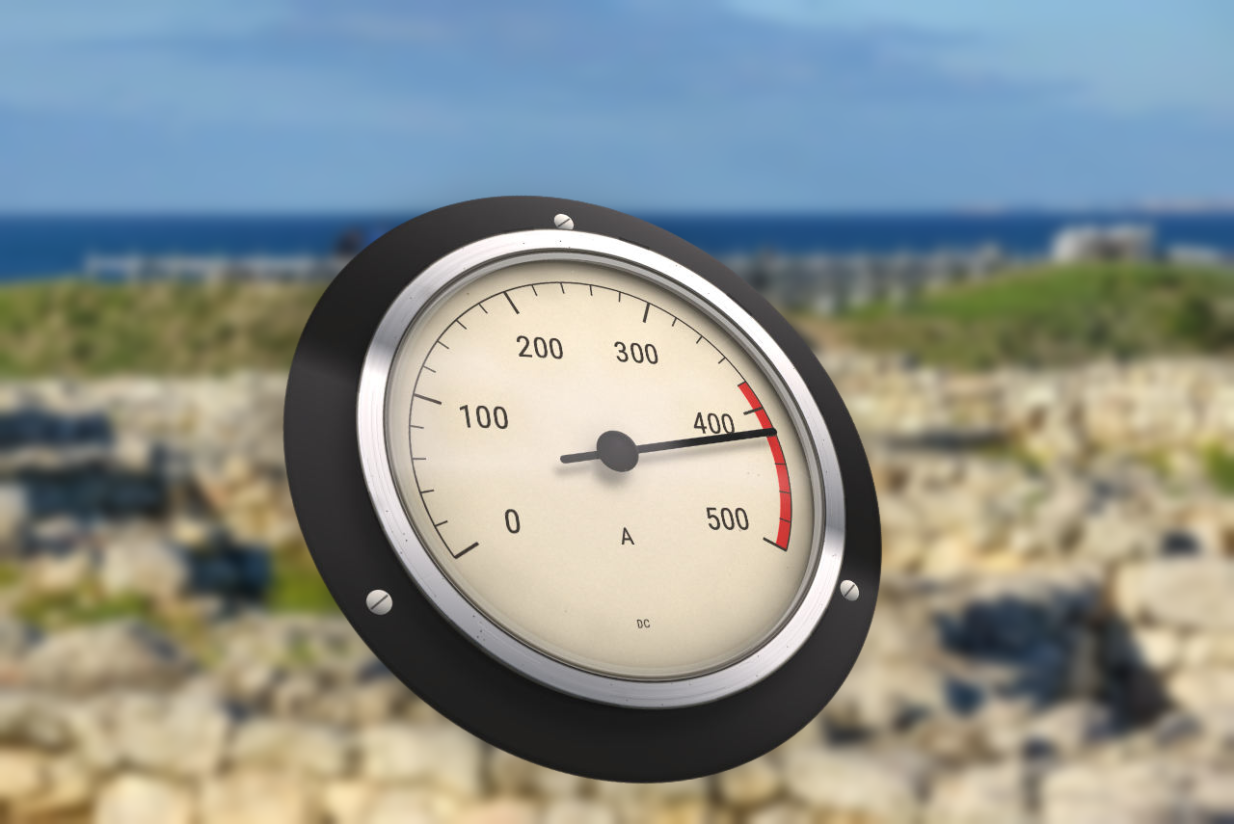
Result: 420 (A)
